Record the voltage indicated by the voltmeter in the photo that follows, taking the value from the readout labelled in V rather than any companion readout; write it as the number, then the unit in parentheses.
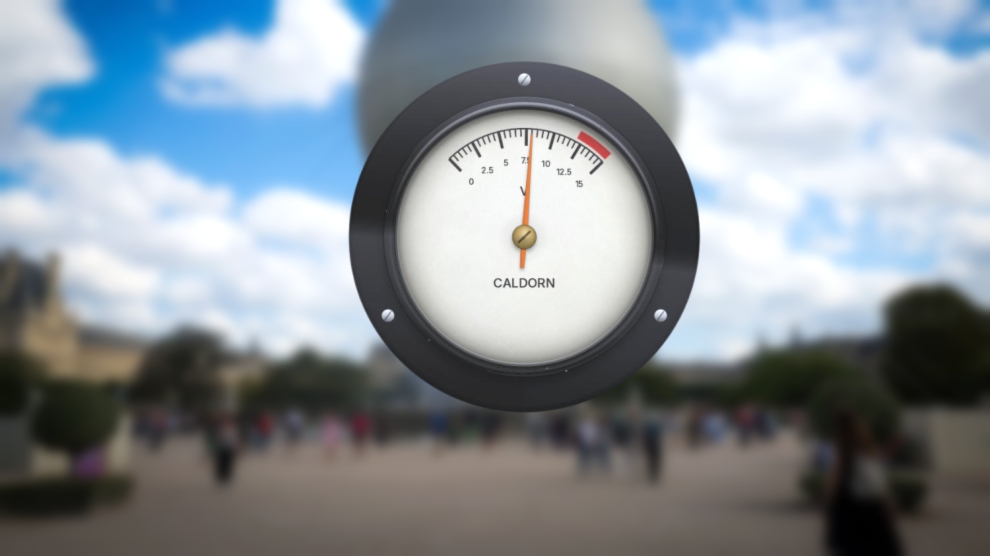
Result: 8 (V)
